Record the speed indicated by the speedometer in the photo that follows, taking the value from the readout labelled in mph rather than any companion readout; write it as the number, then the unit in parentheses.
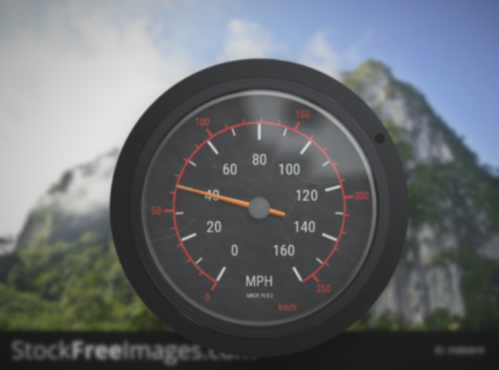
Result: 40 (mph)
